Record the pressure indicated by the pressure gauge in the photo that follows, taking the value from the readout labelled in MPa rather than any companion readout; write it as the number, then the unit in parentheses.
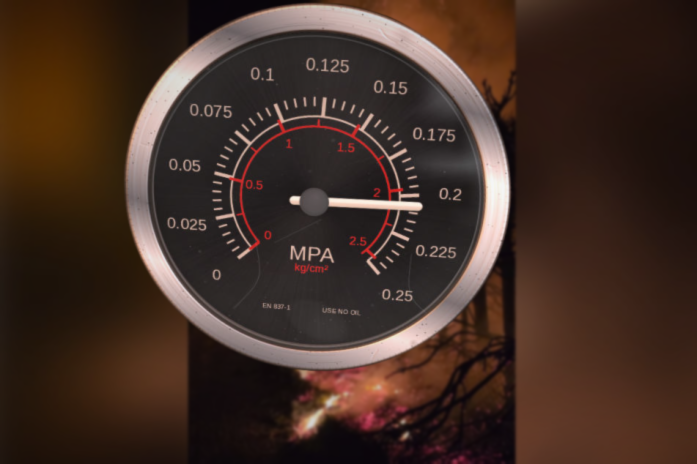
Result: 0.205 (MPa)
